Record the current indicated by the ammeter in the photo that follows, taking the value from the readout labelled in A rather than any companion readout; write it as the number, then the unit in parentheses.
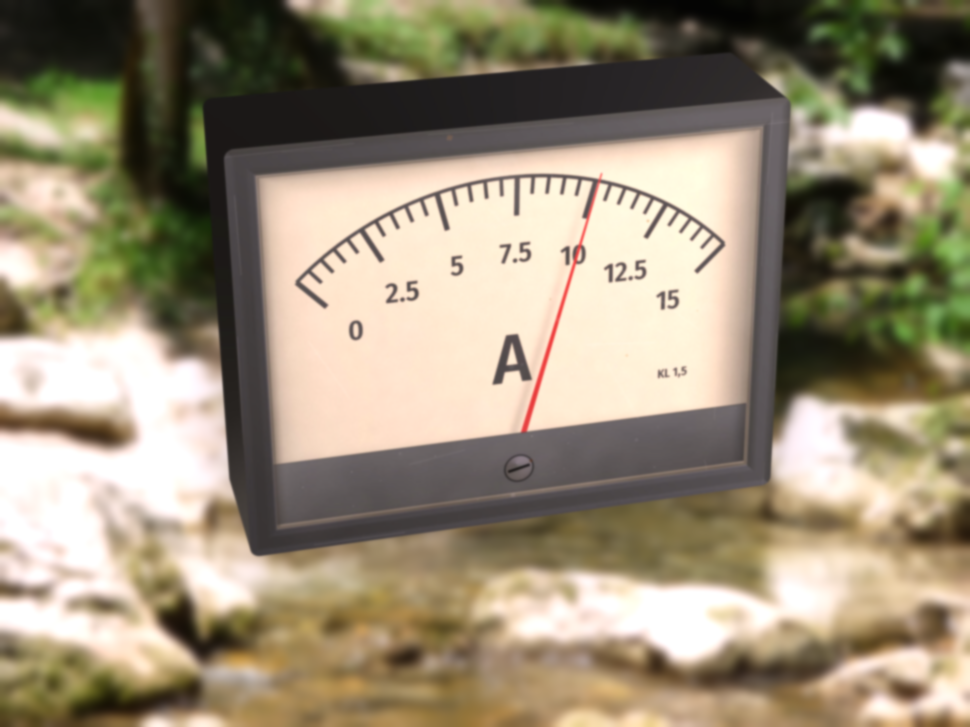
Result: 10 (A)
